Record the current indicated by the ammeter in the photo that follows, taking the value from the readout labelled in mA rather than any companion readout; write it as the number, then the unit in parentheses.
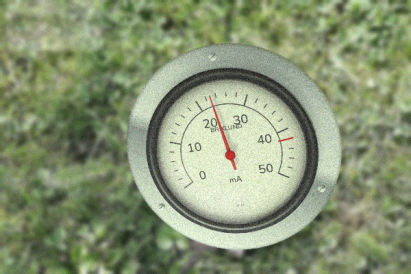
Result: 23 (mA)
